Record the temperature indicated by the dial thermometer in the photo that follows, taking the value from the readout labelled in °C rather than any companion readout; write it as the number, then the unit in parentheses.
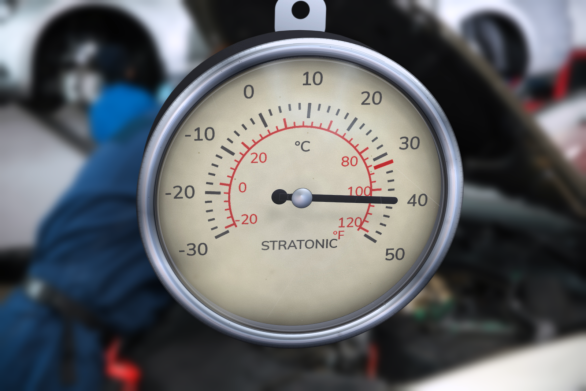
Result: 40 (°C)
